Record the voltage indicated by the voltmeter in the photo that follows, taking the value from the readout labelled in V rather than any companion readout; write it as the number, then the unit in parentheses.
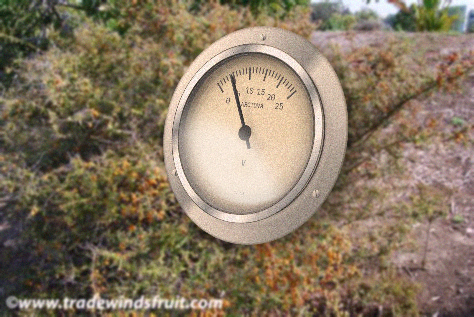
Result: 5 (V)
